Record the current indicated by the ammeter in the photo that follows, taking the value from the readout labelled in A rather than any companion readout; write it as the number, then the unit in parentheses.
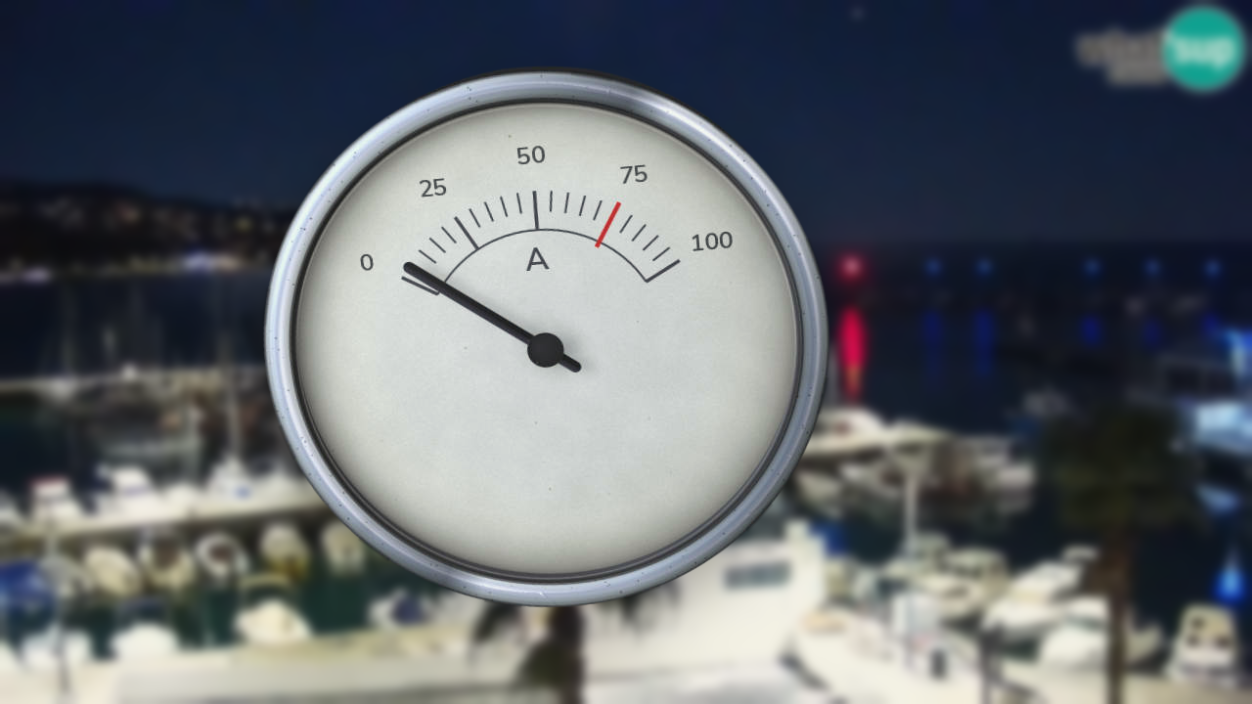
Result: 5 (A)
